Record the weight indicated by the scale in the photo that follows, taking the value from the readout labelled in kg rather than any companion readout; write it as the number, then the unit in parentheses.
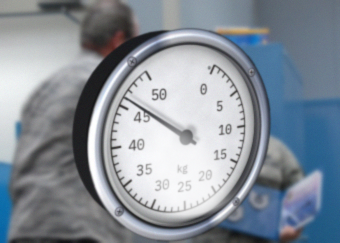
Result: 46 (kg)
